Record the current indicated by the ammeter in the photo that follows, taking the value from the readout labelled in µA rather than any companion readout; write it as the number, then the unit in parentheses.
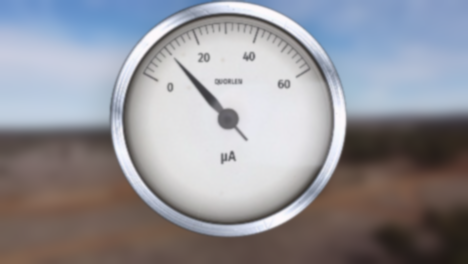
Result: 10 (µA)
